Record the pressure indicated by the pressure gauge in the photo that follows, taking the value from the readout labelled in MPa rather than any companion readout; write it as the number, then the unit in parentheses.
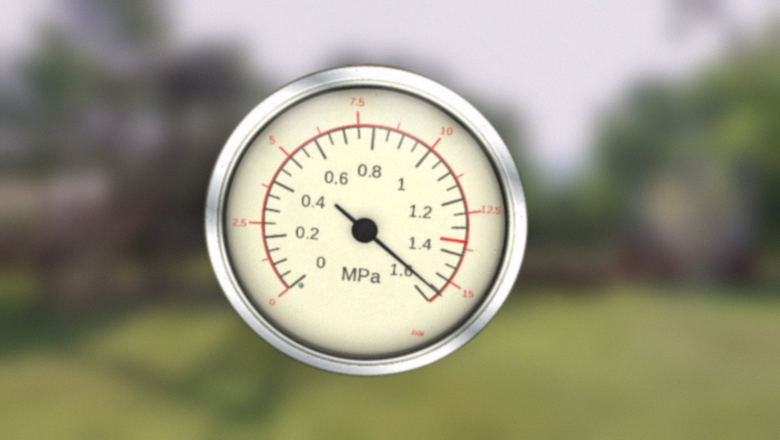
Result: 1.55 (MPa)
